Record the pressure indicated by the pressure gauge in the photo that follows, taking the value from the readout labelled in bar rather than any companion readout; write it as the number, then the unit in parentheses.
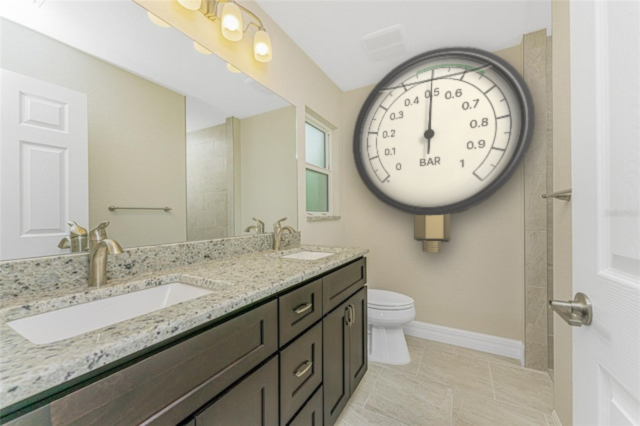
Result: 0.5 (bar)
